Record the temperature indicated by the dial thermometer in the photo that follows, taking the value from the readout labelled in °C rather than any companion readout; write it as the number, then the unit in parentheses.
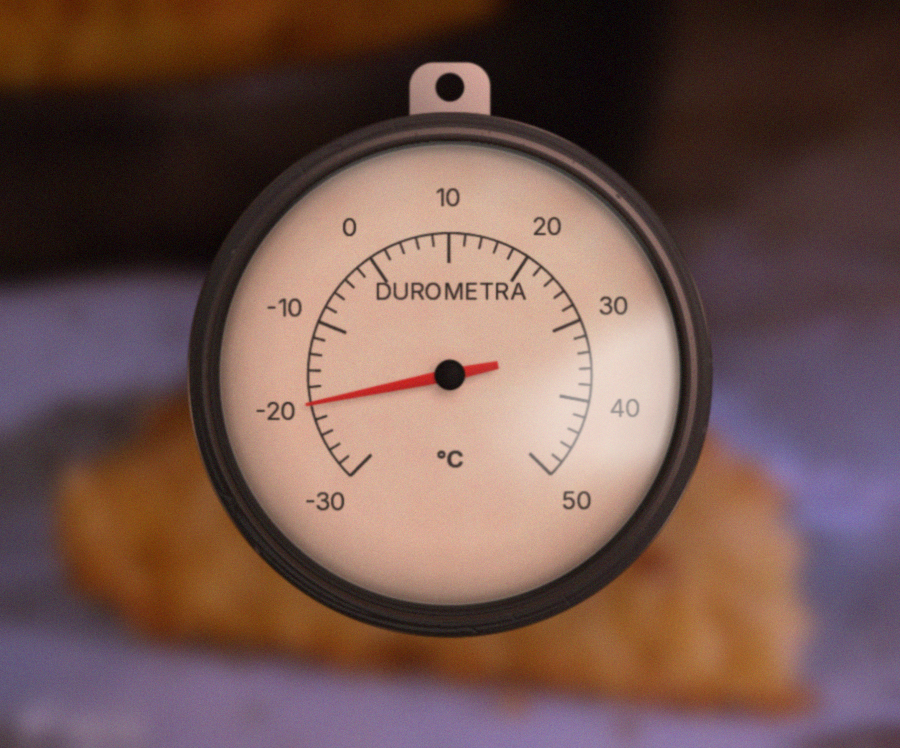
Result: -20 (°C)
